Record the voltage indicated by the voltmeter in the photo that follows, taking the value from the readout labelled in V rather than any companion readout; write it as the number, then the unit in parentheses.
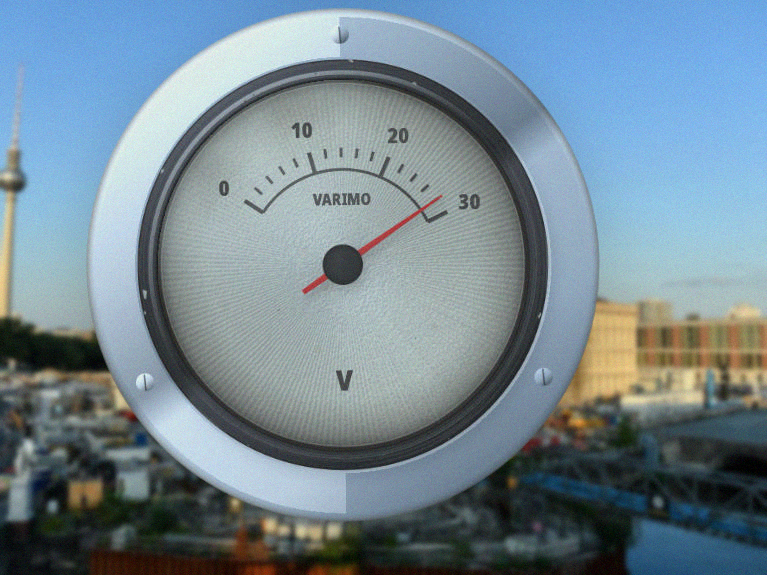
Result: 28 (V)
